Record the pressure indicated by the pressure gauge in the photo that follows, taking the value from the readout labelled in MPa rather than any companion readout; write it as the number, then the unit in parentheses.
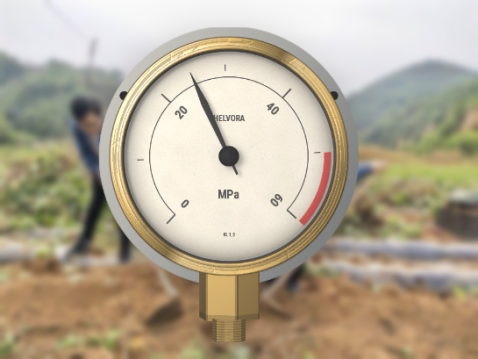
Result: 25 (MPa)
